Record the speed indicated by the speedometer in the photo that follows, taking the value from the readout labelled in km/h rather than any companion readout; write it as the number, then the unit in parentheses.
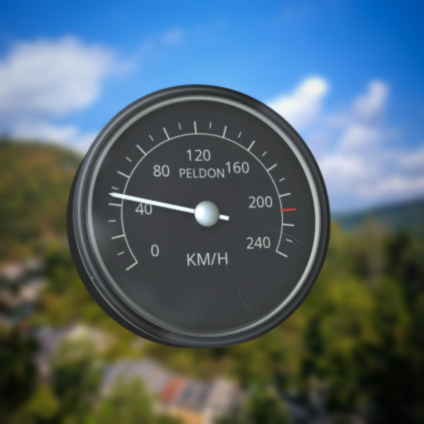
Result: 45 (km/h)
